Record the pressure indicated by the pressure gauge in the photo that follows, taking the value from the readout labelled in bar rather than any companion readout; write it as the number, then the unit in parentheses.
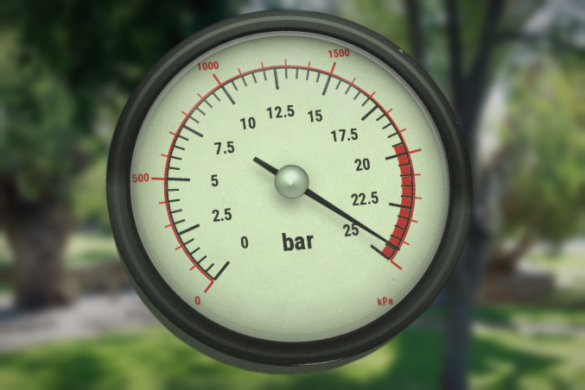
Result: 24.5 (bar)
